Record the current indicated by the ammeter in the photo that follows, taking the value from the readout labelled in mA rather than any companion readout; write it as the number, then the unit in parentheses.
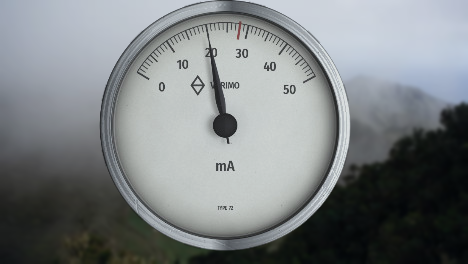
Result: 20 (mA)
